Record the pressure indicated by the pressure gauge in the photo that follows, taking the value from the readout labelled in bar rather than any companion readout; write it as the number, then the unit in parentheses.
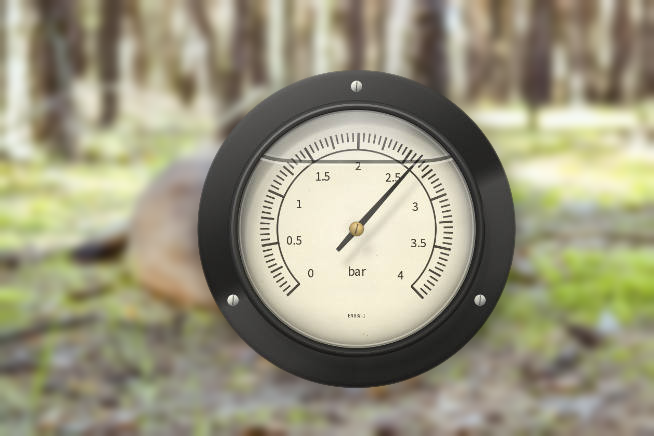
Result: 2.6 (bar)
